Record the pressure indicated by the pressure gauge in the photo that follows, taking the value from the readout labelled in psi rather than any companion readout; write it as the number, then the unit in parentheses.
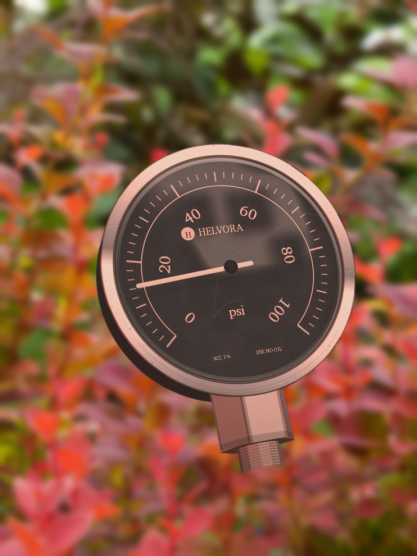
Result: 14 (psi)
